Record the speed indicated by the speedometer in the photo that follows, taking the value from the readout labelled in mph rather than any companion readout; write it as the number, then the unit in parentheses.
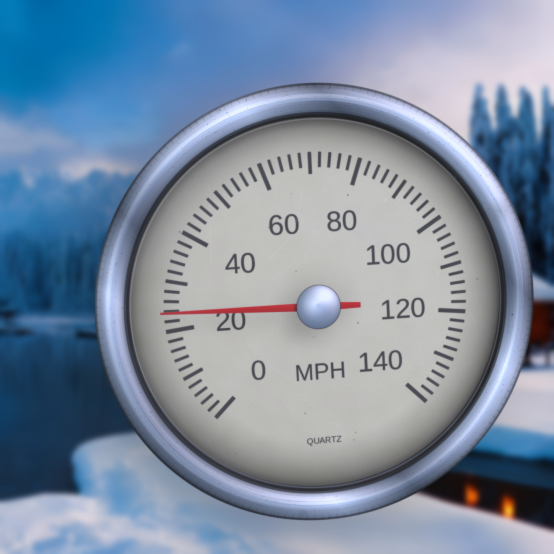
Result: 24 (mph)
